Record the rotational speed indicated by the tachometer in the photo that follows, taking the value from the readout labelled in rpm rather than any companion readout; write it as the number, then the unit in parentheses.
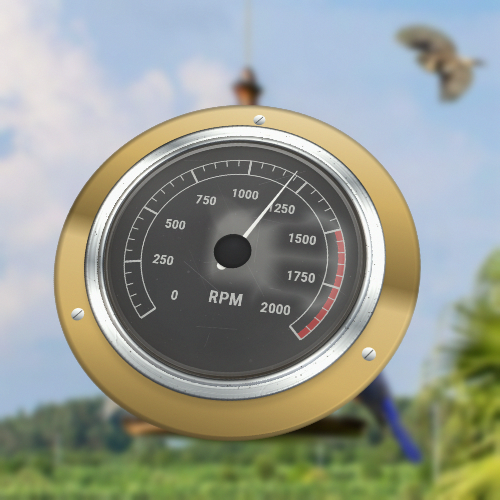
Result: 1200 (rpm)
